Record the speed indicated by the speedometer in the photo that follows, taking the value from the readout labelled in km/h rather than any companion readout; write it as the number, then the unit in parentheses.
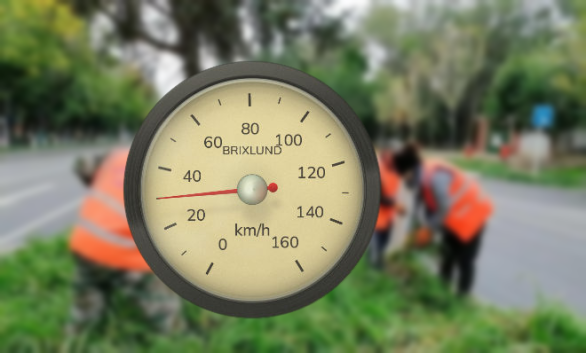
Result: 30 (km/h)
